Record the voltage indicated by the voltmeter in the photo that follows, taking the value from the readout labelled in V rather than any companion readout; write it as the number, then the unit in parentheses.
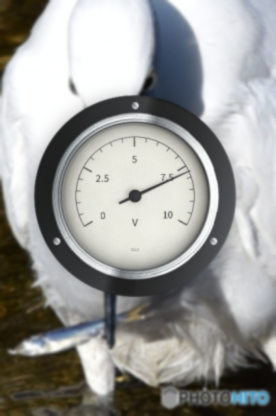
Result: 7.75 (V)
